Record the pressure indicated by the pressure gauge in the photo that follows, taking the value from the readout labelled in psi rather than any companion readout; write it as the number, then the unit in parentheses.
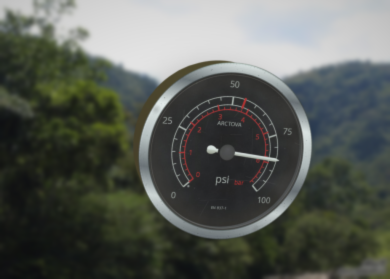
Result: 85 (psi)
